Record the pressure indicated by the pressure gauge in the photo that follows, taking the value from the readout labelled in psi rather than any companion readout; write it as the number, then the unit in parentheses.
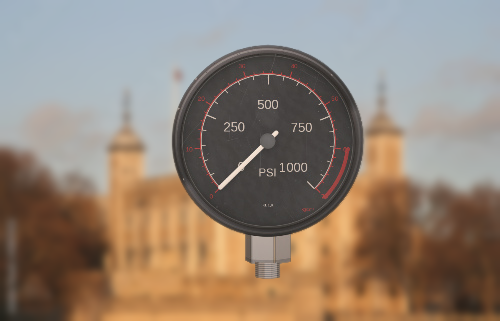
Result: 0 (psi)
